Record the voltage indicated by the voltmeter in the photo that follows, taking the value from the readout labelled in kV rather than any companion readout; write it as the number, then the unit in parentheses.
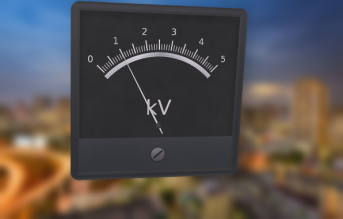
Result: 1 (kV)
